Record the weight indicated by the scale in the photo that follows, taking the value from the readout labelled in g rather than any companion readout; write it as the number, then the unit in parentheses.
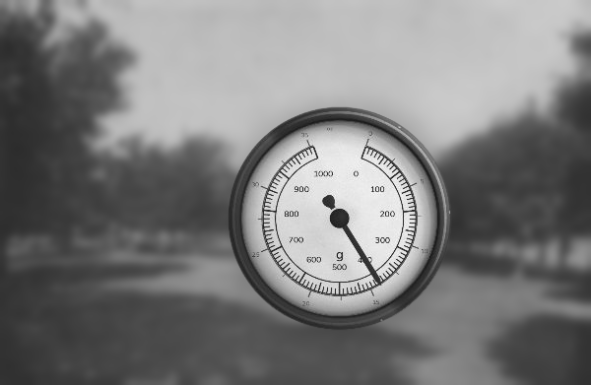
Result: 400 (g)
